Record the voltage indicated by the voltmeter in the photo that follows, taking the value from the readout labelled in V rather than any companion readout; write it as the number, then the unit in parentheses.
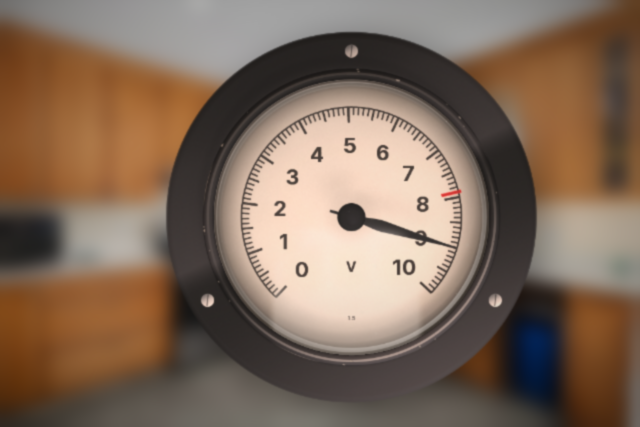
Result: 9 (V)
